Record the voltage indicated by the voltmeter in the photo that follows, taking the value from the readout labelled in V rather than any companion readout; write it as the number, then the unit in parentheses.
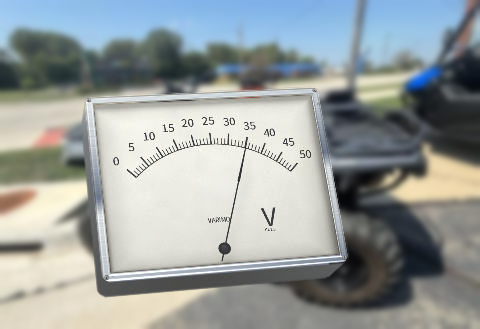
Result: 35 (V)
